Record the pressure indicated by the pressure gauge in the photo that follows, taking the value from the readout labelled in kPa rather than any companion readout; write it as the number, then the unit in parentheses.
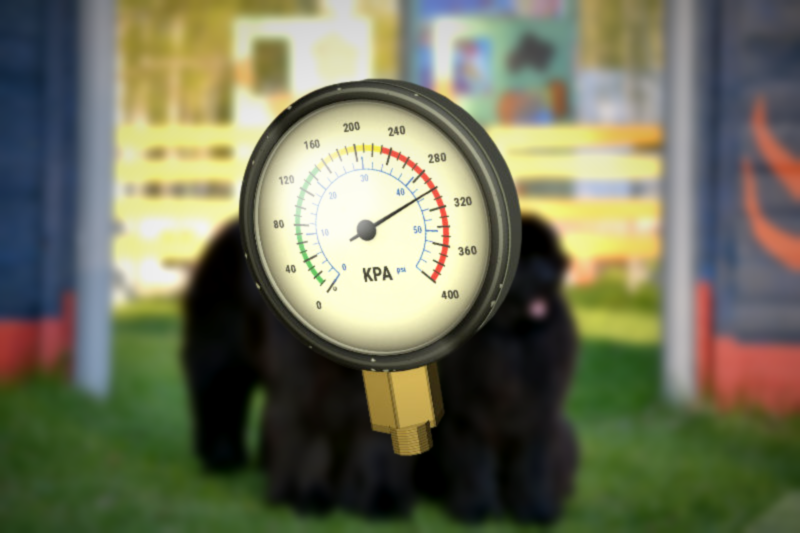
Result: 300 (kPa)
